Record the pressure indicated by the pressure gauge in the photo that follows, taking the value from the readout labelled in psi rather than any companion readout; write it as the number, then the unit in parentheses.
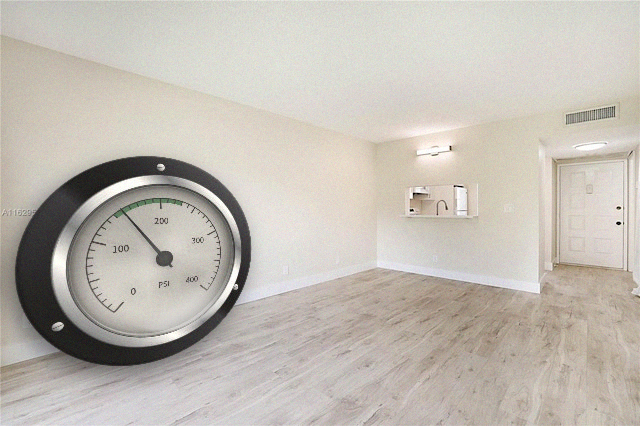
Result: 150 (psi)
